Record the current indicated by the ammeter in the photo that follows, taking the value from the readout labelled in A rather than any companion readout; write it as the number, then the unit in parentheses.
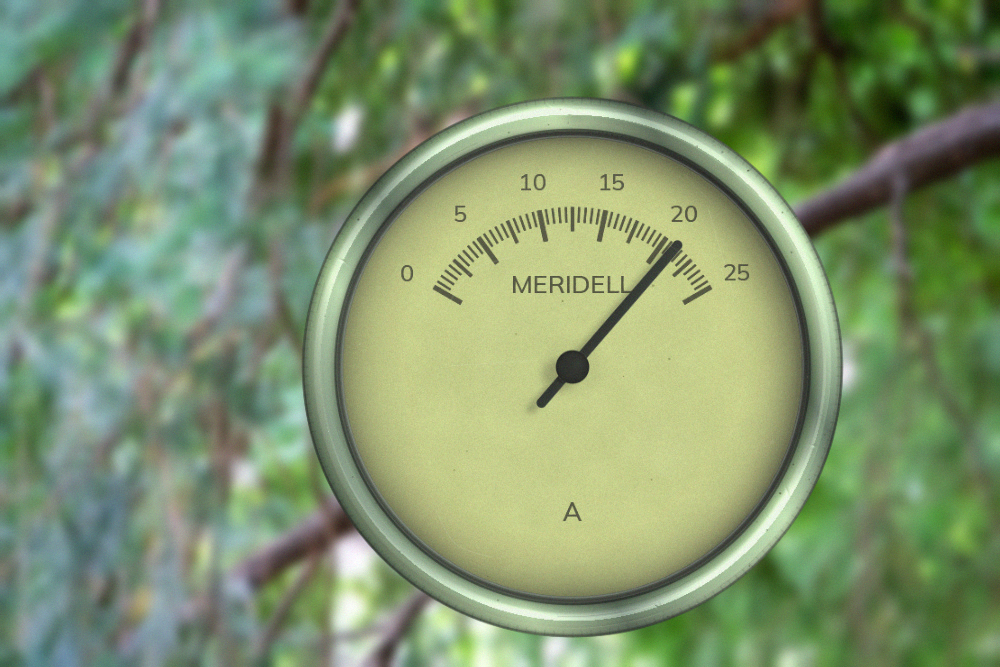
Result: 21 (A)
